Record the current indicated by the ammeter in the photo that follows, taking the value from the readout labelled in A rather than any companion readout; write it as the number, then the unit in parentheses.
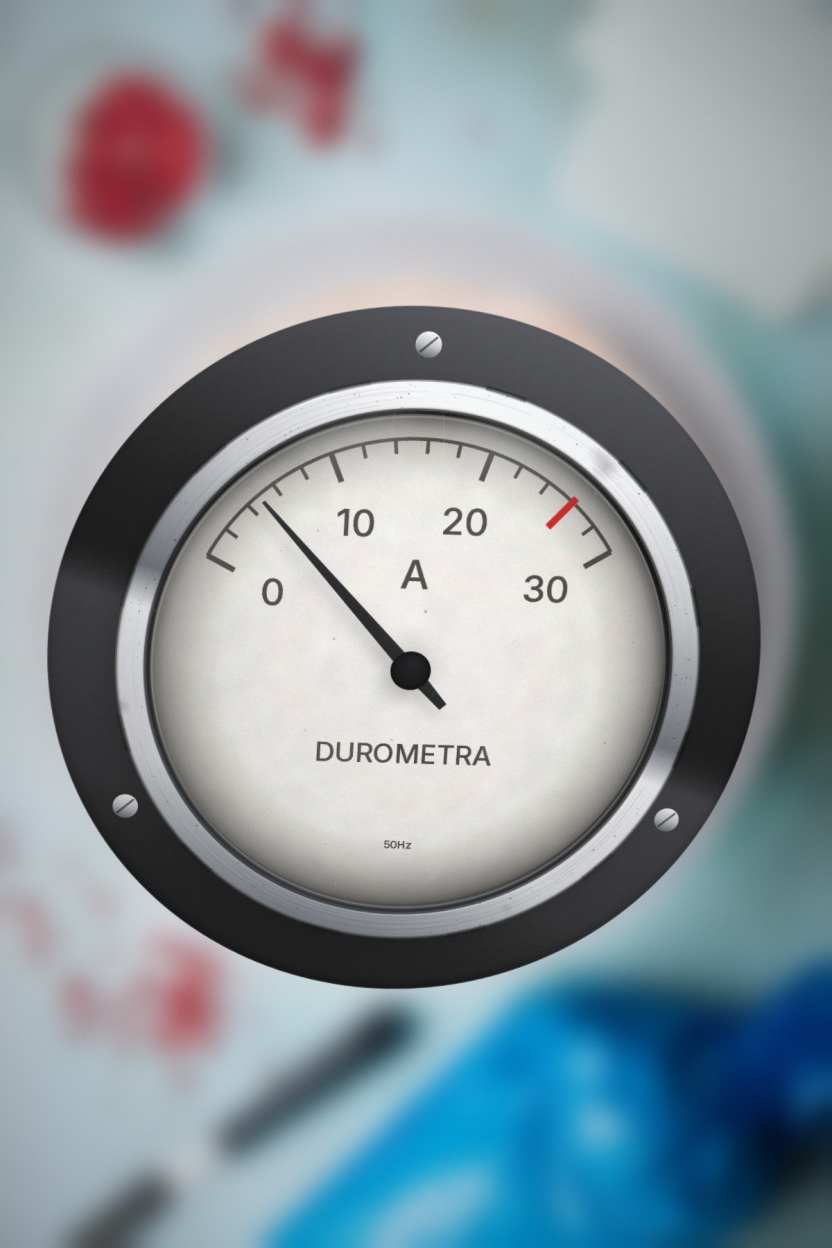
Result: 5 (A)
